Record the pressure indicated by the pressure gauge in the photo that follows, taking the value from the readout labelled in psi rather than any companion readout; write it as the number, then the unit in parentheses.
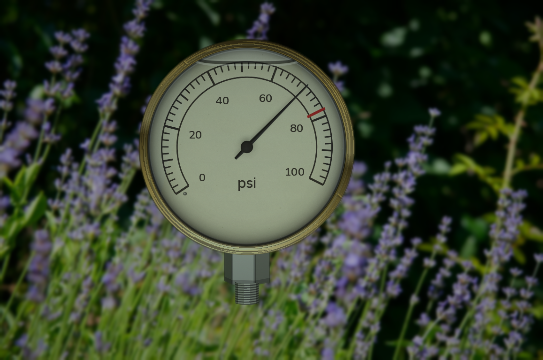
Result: 70 (psi)
